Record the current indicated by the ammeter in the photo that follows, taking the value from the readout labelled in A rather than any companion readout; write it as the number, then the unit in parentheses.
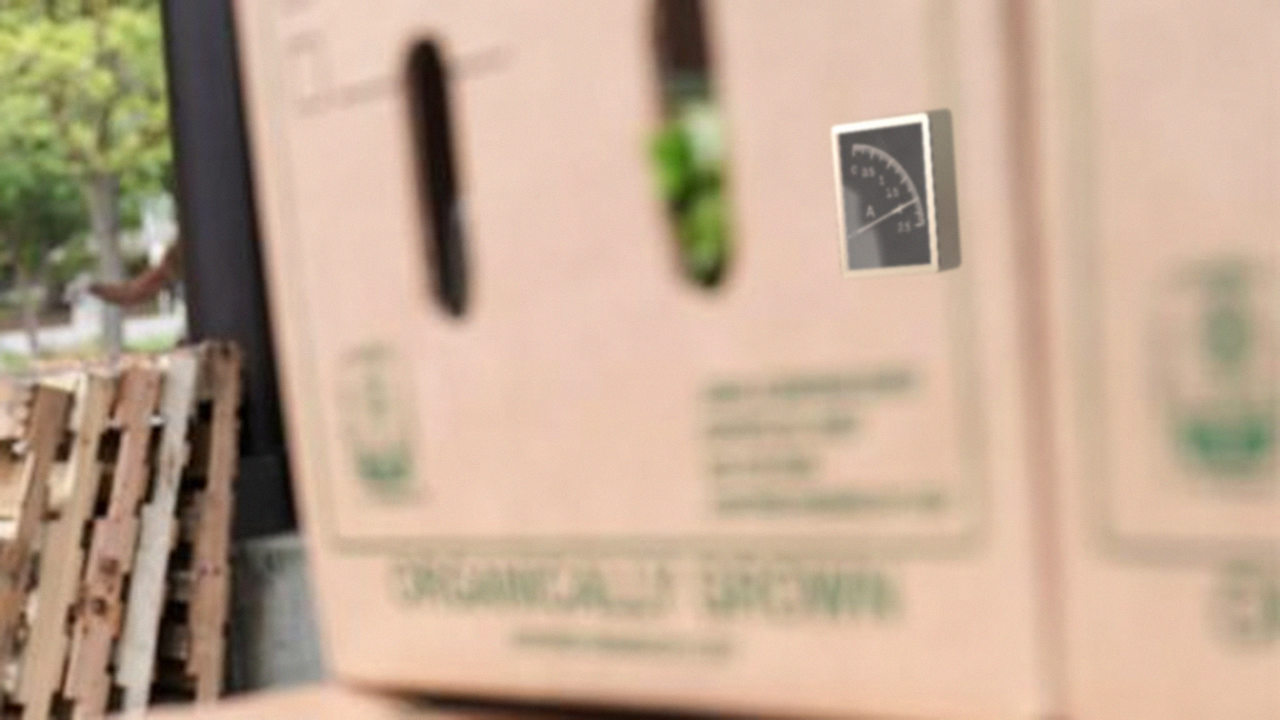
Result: 2 (A)
